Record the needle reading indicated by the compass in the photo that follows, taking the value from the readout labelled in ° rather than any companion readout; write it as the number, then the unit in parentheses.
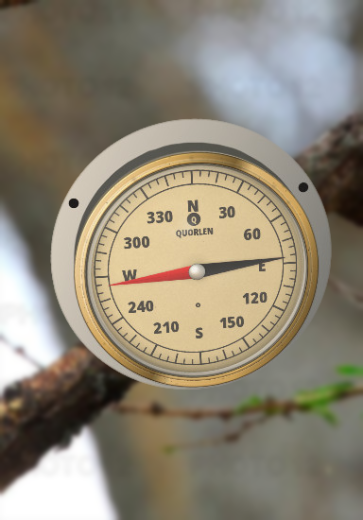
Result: 265 (°)
